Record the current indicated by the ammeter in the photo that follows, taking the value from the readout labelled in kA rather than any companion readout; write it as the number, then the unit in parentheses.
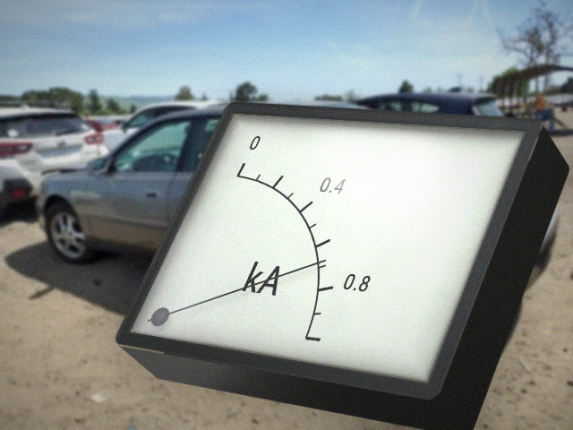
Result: 0.7 (kA)
